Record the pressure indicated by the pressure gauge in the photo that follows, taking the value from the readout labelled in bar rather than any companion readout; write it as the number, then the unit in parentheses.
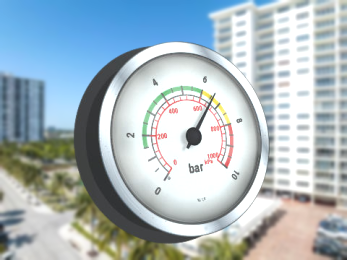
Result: 6.5 (bar)
